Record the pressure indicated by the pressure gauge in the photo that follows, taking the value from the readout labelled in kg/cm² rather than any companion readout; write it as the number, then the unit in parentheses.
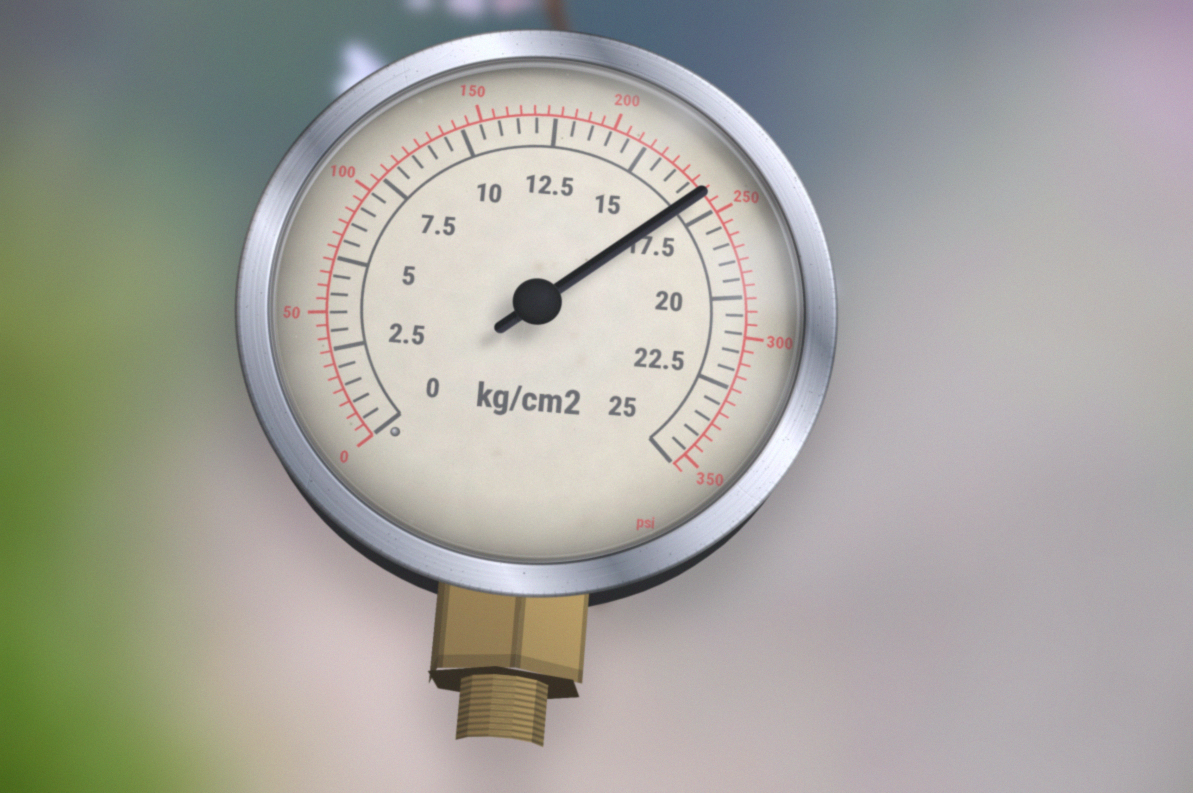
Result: 17 (kg/cm²)
